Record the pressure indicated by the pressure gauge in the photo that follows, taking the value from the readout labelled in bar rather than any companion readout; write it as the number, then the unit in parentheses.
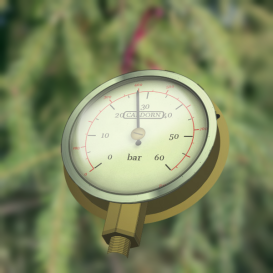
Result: 27.5 (bar)
